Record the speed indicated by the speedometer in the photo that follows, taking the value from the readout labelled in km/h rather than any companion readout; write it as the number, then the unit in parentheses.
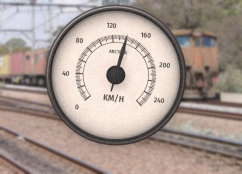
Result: 140 (km/h)
